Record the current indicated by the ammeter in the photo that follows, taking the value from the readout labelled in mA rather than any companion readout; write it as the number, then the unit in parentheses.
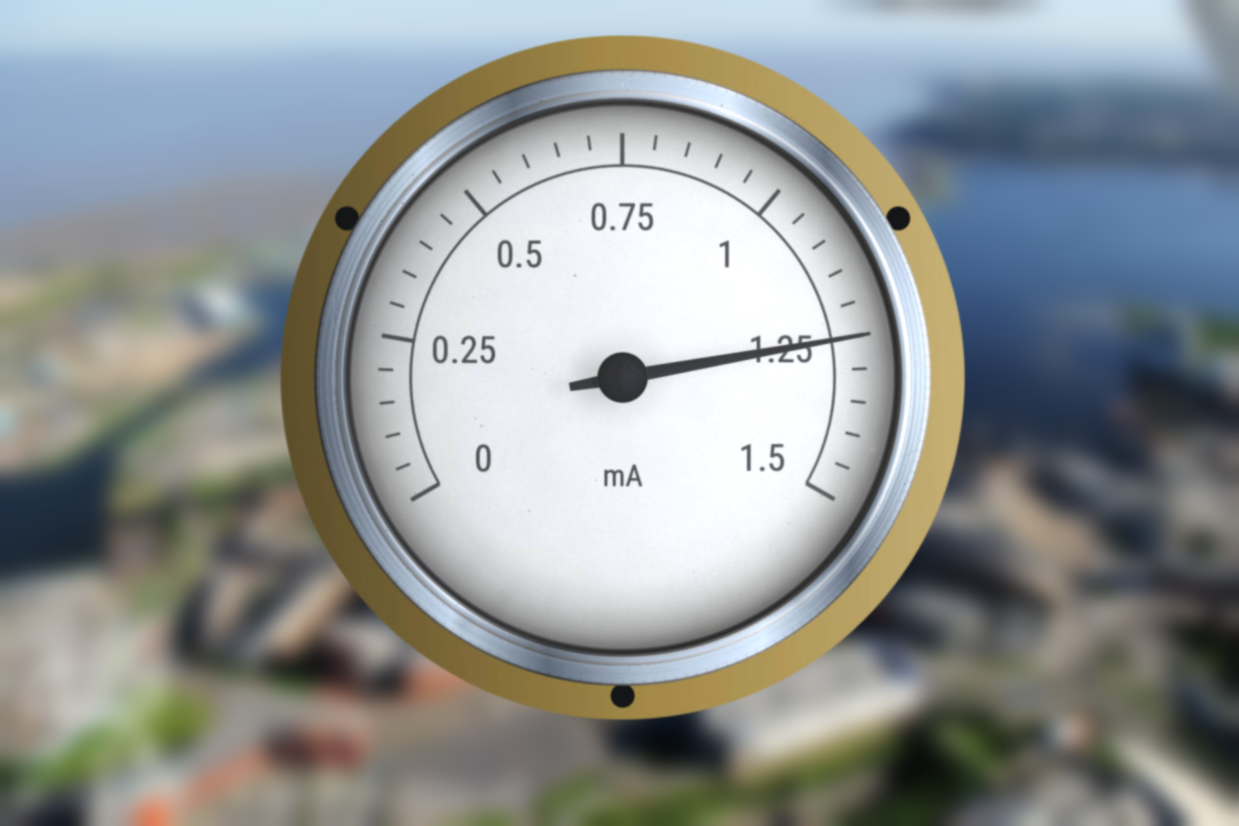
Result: 1.25 (mA)
